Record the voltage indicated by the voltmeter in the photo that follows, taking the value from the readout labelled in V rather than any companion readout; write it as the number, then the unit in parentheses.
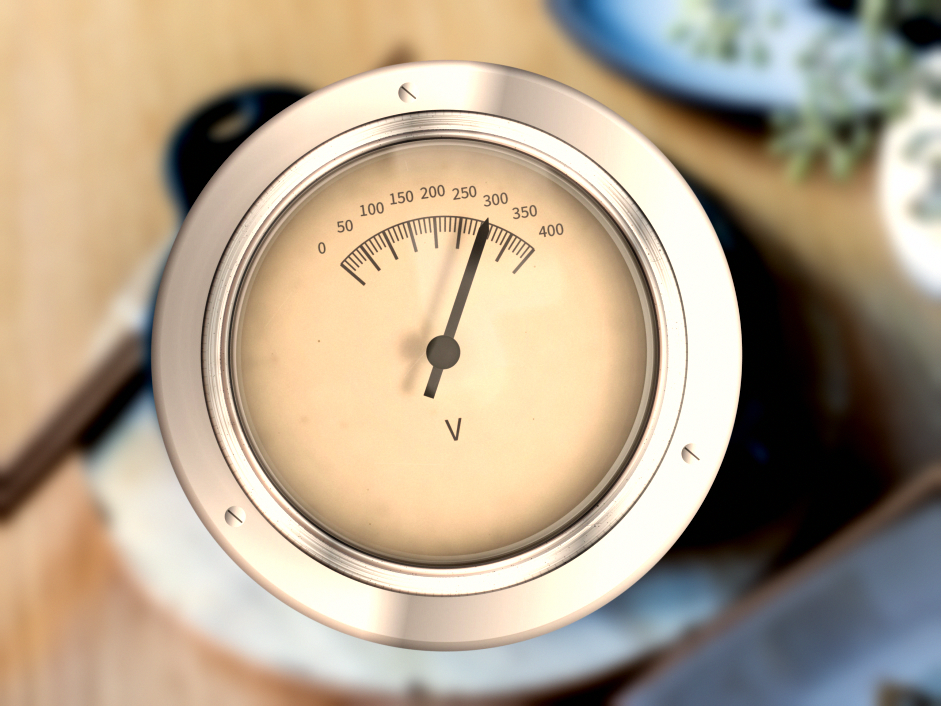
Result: 300 (V)
